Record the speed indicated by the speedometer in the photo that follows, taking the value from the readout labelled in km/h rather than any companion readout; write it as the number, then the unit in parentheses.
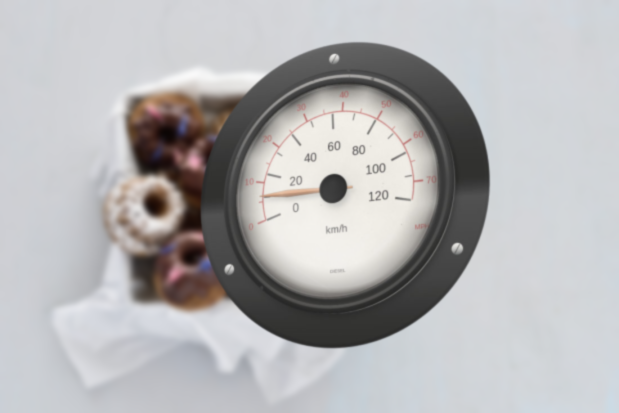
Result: 10 (km/h)
